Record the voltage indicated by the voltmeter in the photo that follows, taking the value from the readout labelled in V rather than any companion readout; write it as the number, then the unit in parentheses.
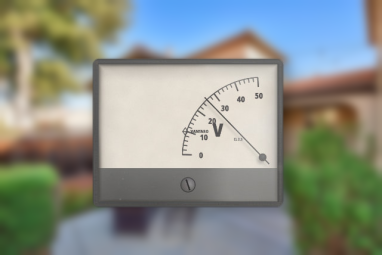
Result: 26 (V)
